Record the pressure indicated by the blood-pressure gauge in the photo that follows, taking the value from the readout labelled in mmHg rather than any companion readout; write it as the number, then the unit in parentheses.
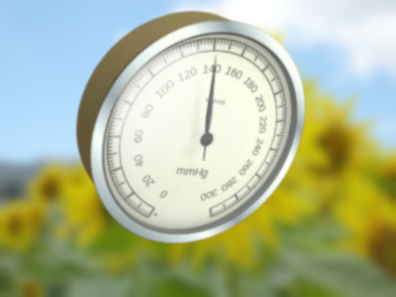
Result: 140 (mmHg)
